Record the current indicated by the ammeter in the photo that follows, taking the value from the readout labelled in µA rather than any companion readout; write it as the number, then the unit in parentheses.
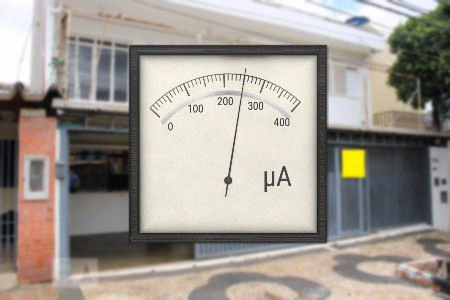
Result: 250 (µA)
